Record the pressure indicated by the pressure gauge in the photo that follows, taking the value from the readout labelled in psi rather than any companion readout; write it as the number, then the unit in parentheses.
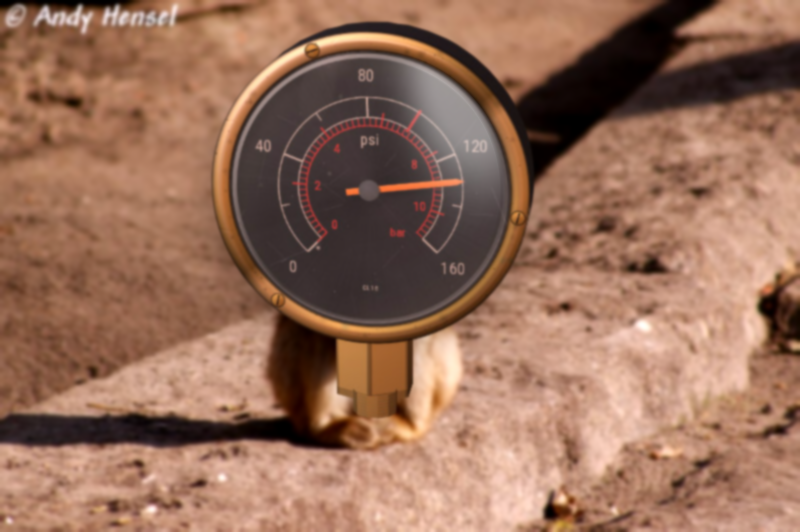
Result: 130 (psi)
